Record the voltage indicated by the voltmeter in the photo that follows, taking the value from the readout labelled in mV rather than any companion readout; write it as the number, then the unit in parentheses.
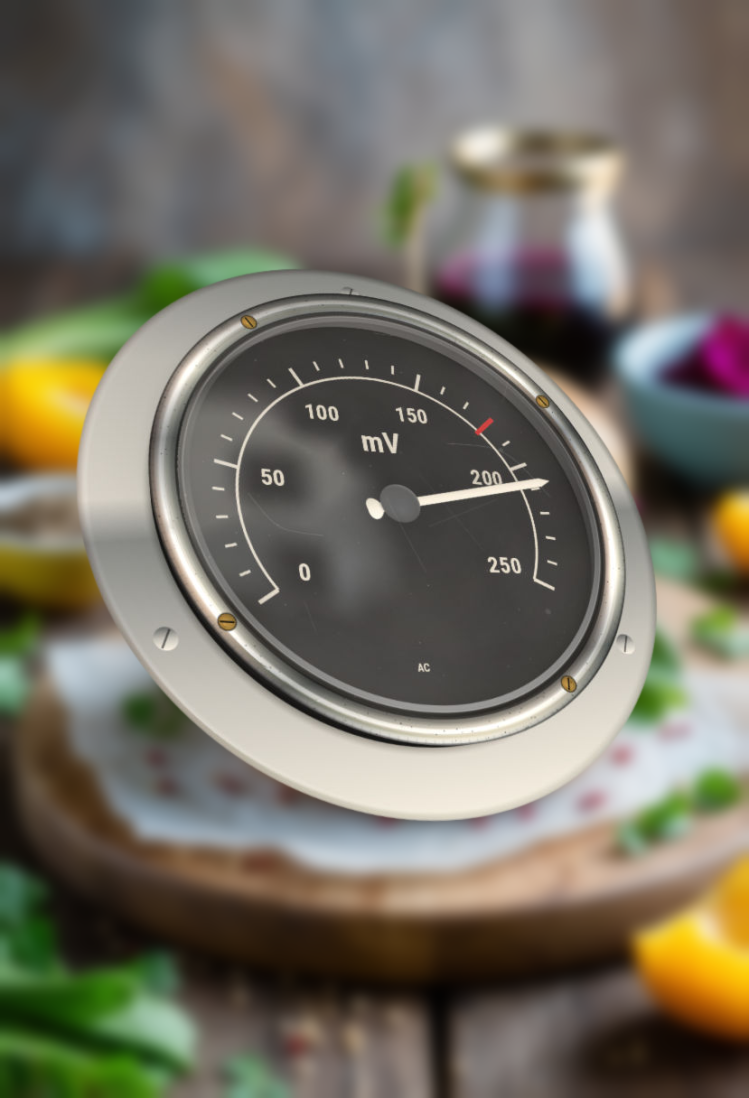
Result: 210 (mV)
